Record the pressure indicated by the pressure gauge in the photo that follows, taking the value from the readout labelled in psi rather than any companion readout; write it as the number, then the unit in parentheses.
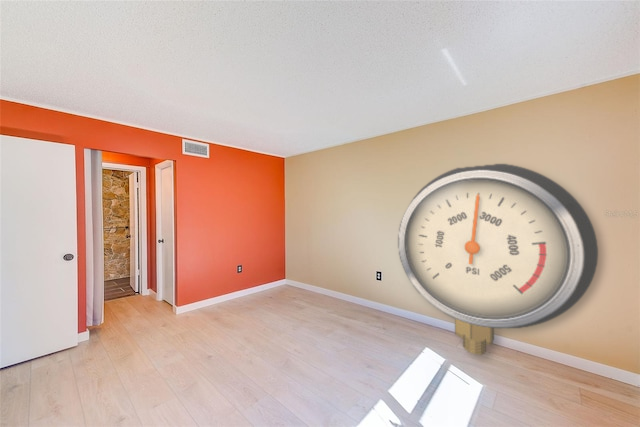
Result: 2600 (psi)
